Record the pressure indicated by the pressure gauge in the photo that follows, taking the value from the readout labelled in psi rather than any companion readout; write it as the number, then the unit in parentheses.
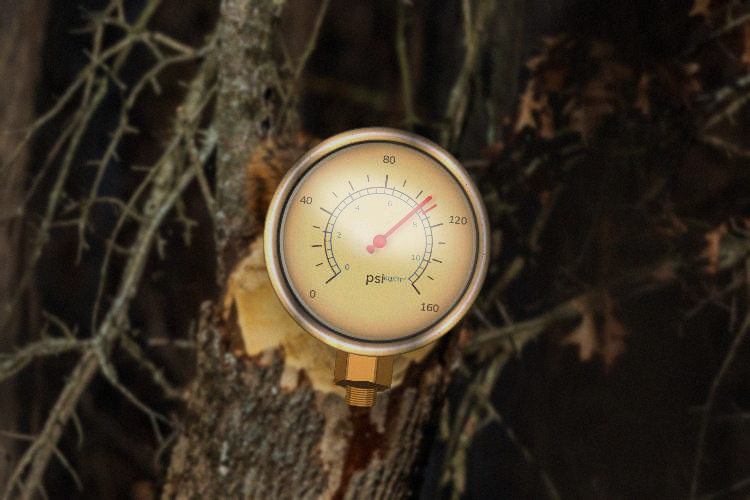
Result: 105 (psi)
